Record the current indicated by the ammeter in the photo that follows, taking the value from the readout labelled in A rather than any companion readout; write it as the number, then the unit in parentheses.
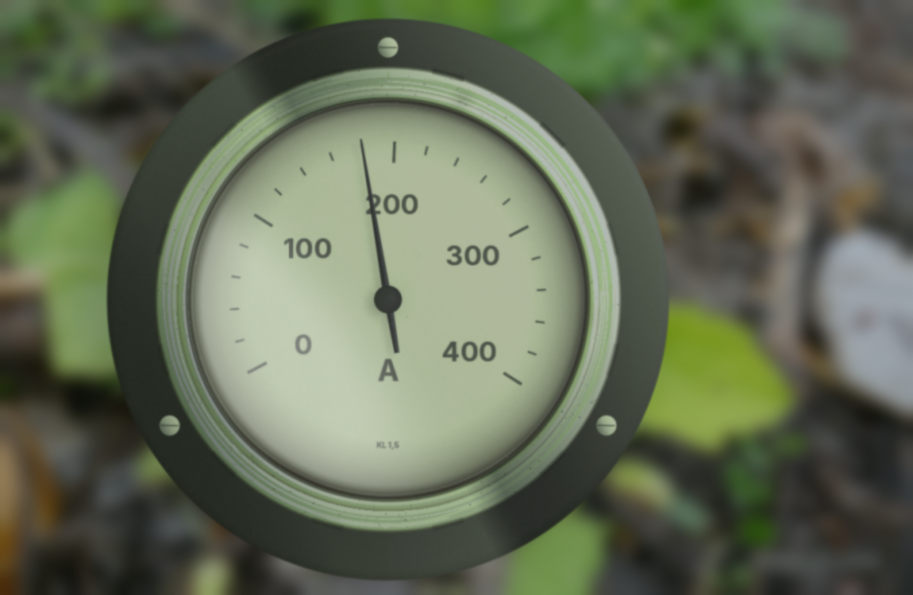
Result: 180 (A)
